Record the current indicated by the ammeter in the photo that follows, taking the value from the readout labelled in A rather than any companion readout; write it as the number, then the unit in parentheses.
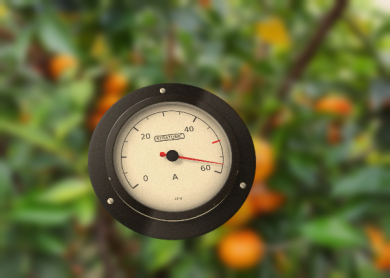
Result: 57.5 (A)
